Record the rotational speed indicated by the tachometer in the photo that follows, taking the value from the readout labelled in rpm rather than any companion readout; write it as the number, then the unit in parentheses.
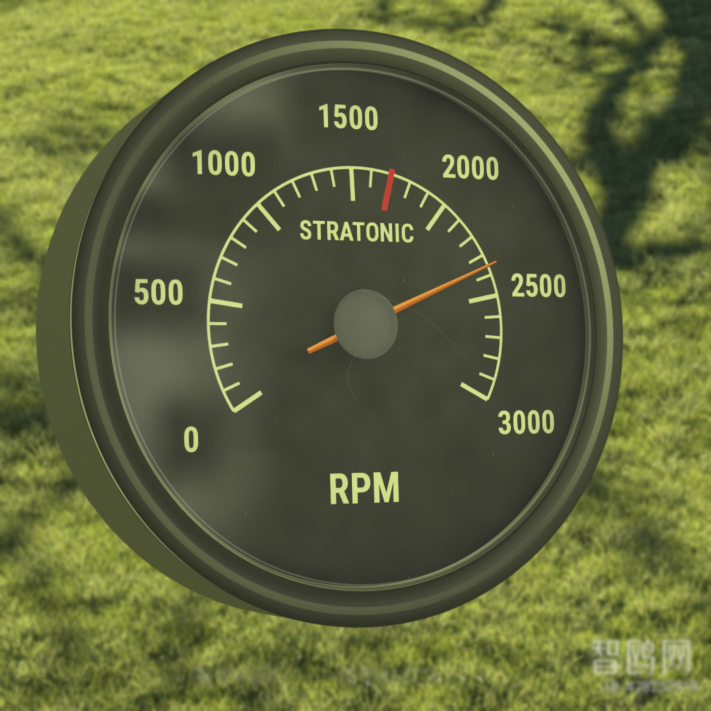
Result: 2350 (rpm)
